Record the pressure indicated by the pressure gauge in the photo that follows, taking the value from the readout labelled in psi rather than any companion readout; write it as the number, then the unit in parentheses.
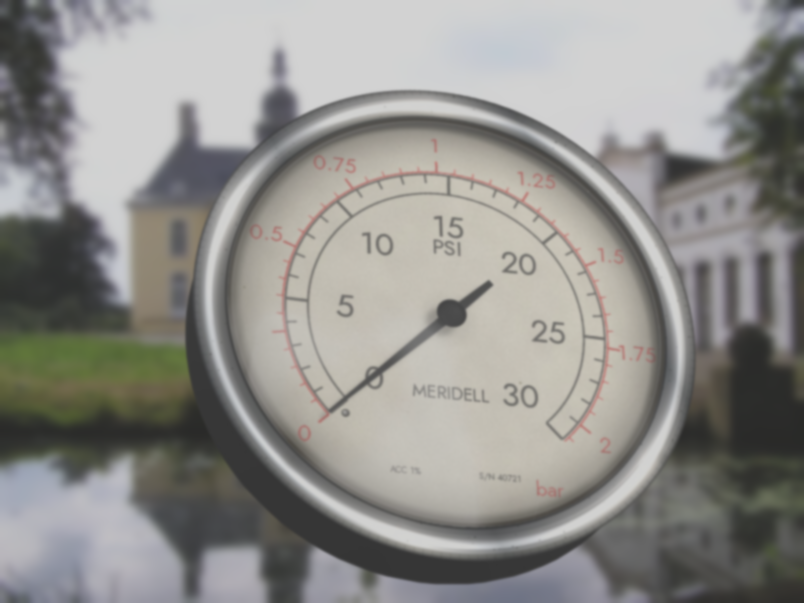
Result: 0 (psi)
